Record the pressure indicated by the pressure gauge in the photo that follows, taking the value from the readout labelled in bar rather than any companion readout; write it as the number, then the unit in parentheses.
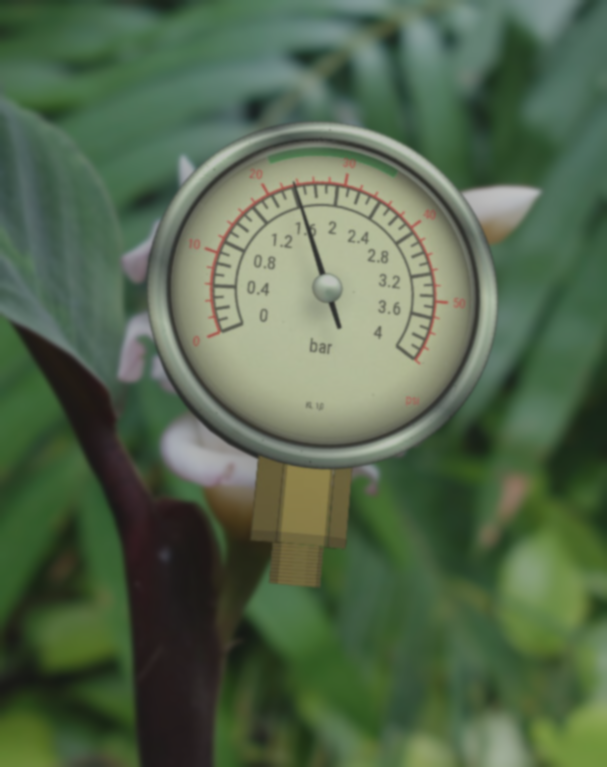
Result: 1.6 (bar)
